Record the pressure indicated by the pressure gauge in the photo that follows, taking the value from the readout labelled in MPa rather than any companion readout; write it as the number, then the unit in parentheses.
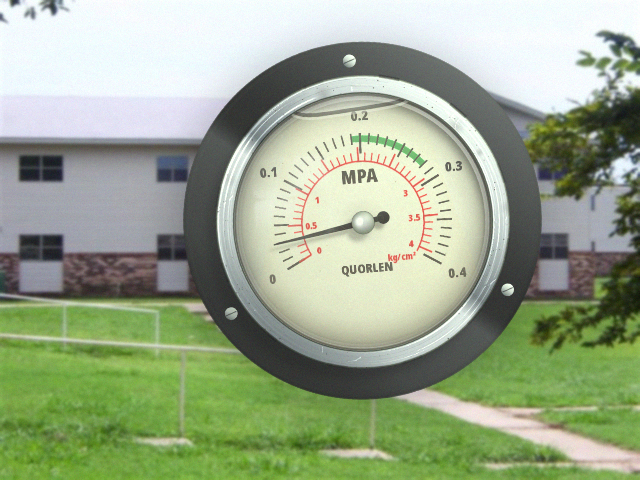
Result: 0.03 (MPa)
